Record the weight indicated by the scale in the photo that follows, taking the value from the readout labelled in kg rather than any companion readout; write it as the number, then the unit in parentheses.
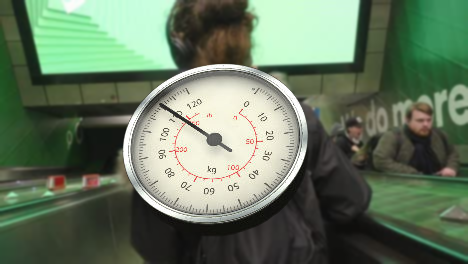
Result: 110 (kg)
